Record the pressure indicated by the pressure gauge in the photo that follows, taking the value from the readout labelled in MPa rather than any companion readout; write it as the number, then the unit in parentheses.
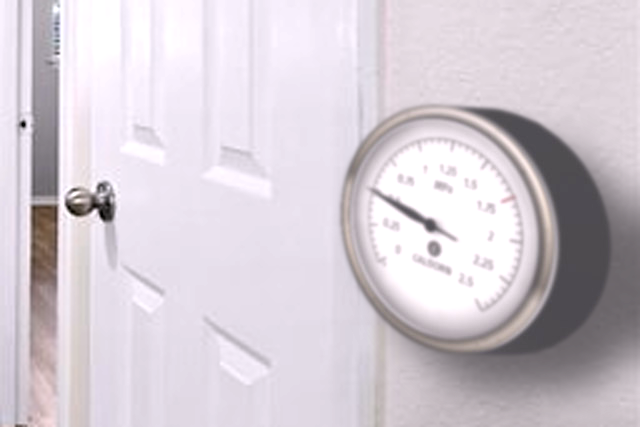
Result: 0.5 (MPa)
